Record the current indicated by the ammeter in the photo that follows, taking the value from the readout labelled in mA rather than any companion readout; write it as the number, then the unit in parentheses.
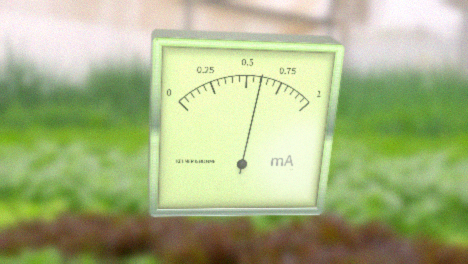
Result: 0.6 (mA)
